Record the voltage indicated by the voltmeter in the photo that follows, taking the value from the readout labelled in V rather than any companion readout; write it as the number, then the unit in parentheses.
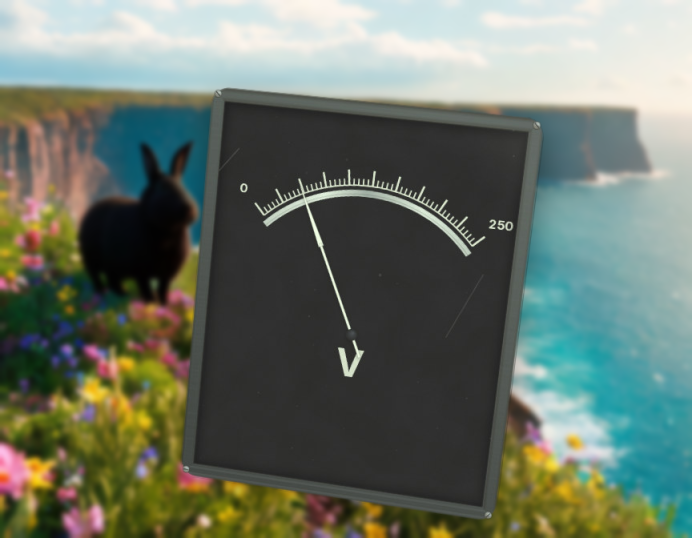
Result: 50 (V)
